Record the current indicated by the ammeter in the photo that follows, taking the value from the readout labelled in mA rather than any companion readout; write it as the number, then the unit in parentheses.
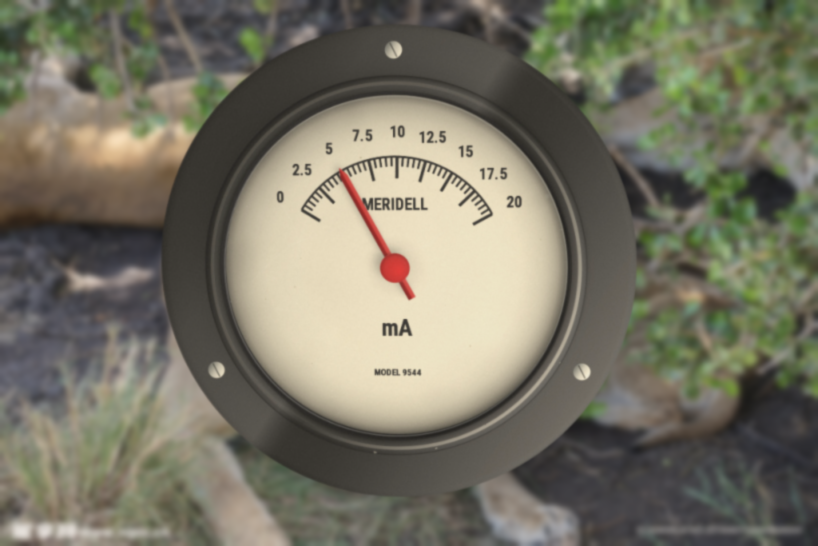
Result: 5 (mA)
